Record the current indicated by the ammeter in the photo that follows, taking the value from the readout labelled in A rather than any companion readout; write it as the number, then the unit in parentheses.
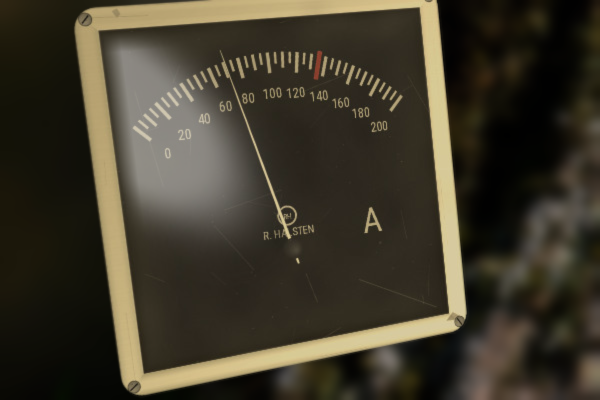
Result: 70 (A)
